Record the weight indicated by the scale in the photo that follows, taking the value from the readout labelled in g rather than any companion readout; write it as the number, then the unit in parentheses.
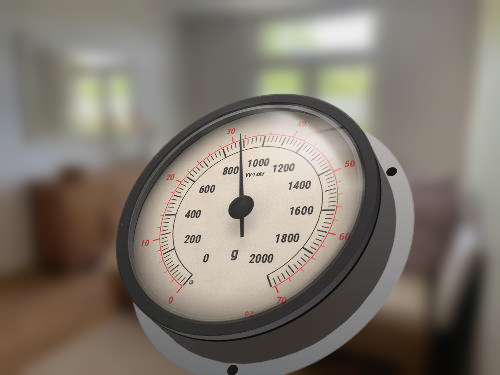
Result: 900 (g)
